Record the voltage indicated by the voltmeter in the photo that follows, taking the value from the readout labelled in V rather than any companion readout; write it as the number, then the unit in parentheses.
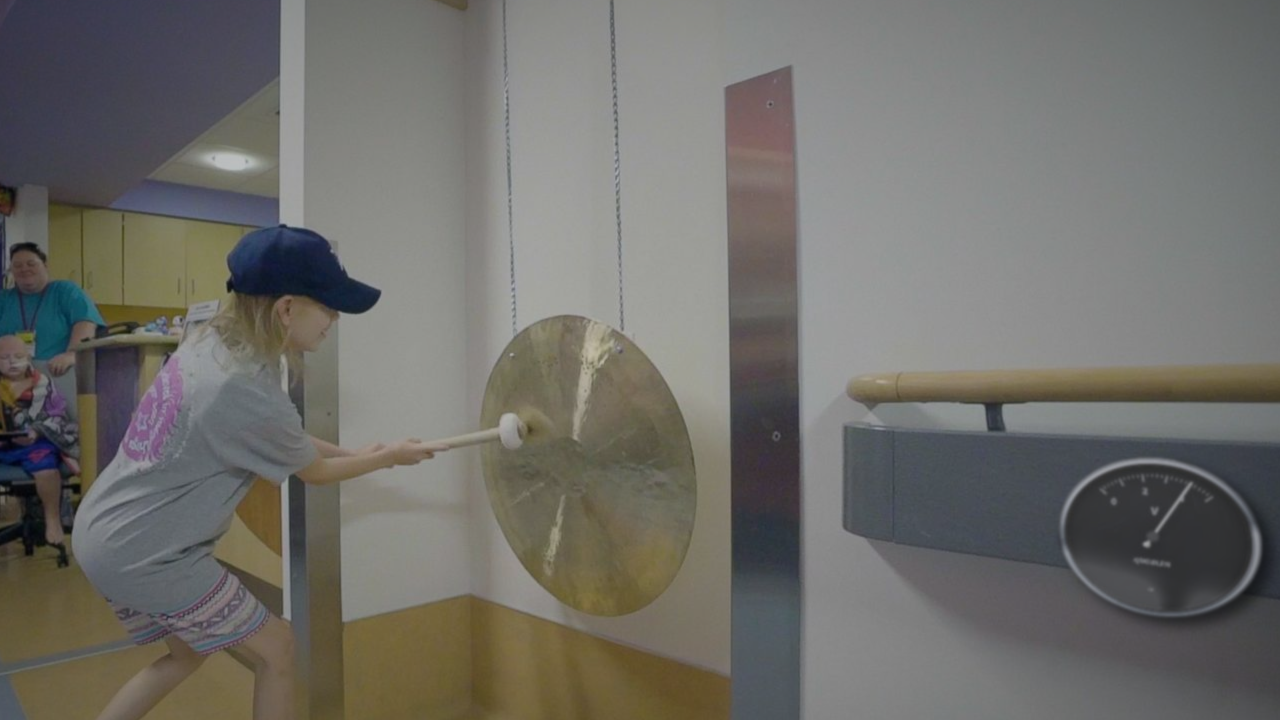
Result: 4 (V)
